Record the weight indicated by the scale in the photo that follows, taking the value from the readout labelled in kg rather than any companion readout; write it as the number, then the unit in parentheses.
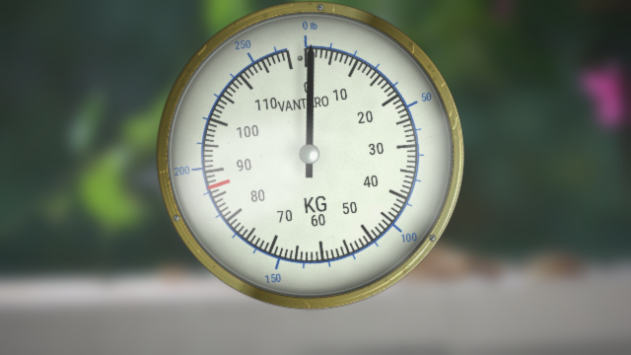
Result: 1 (kg)
